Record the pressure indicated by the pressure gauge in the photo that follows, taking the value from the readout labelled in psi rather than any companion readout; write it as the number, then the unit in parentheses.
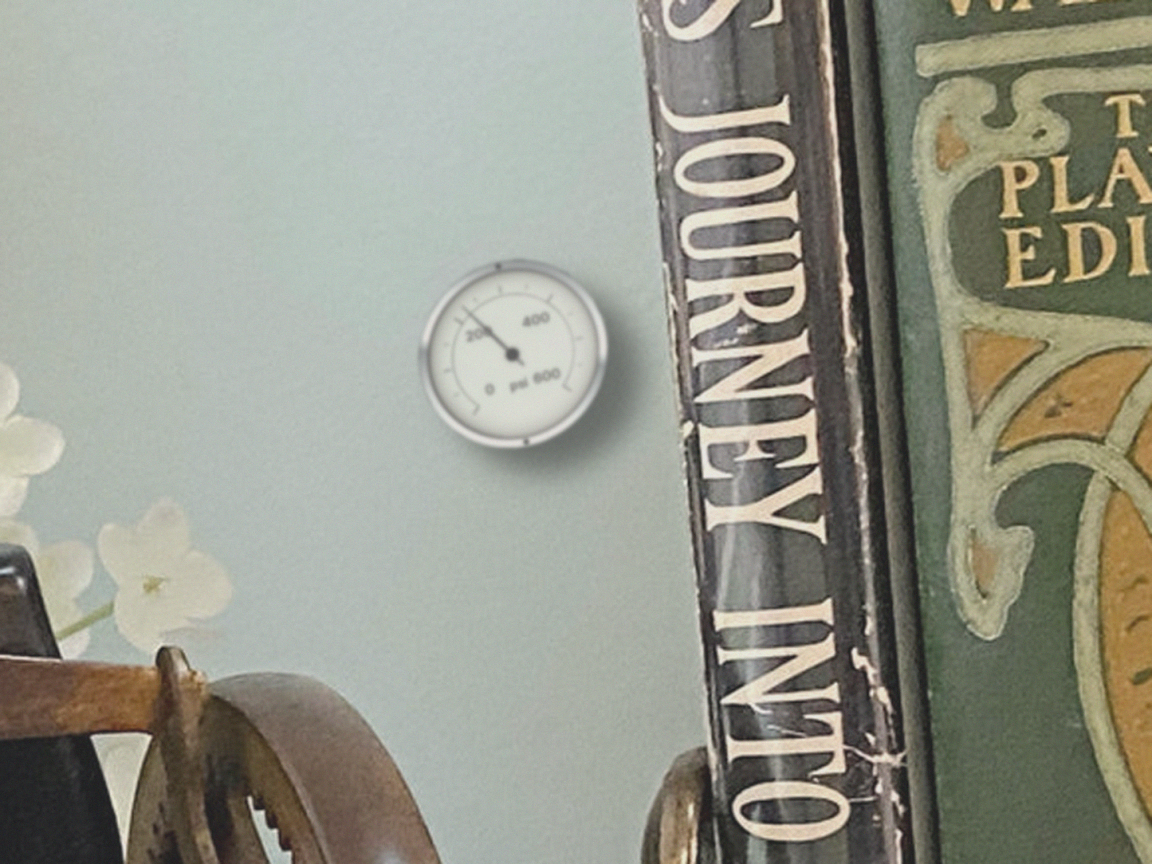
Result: 225 (psi)
